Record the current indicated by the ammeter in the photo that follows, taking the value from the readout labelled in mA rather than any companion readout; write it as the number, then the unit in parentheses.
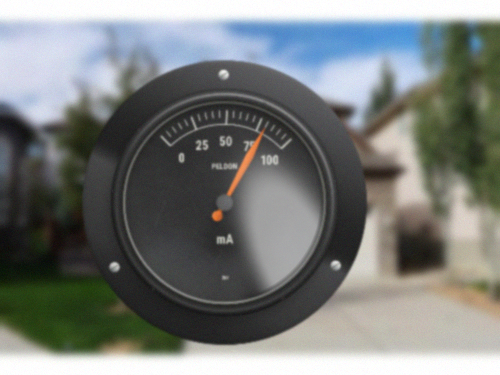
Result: 80 (mA)
